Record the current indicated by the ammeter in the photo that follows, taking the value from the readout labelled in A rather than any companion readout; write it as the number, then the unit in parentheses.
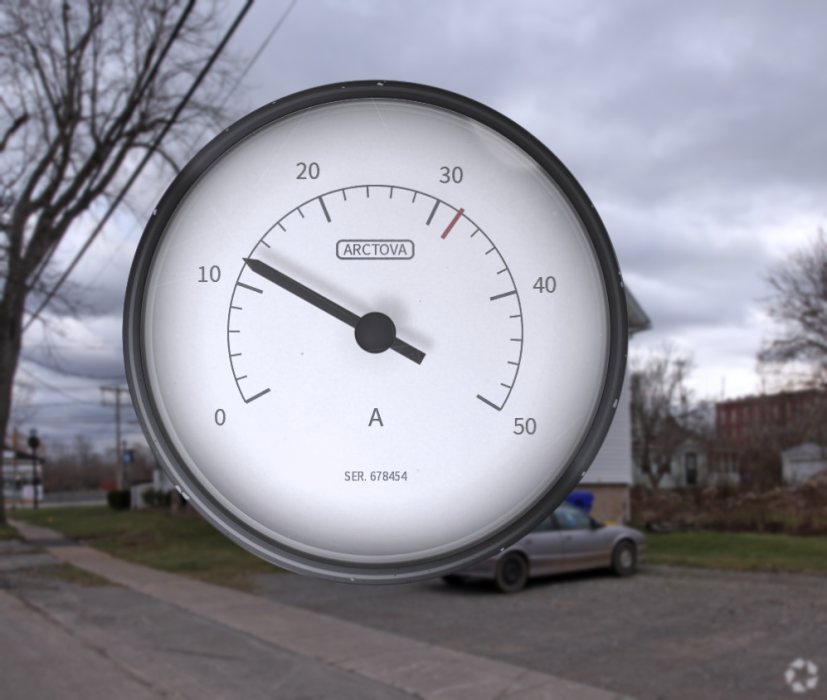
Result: 12 (A)
